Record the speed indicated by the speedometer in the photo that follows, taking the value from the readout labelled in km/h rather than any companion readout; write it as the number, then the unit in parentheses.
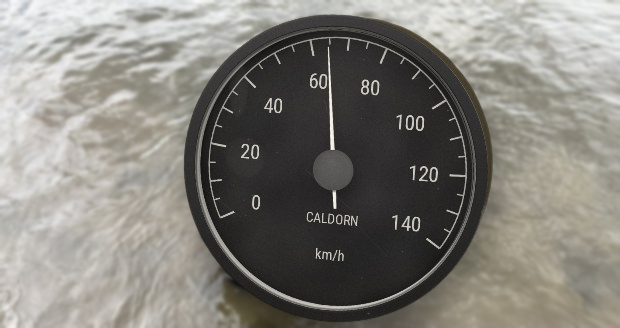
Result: 65 (km/h)
